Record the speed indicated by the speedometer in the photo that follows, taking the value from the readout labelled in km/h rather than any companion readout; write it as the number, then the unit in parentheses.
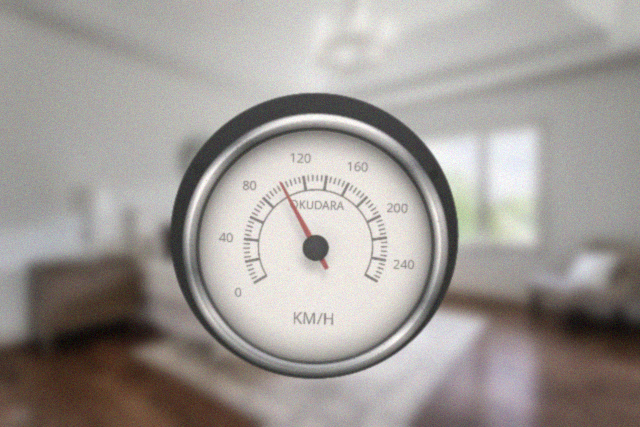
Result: 100 (km/h)
